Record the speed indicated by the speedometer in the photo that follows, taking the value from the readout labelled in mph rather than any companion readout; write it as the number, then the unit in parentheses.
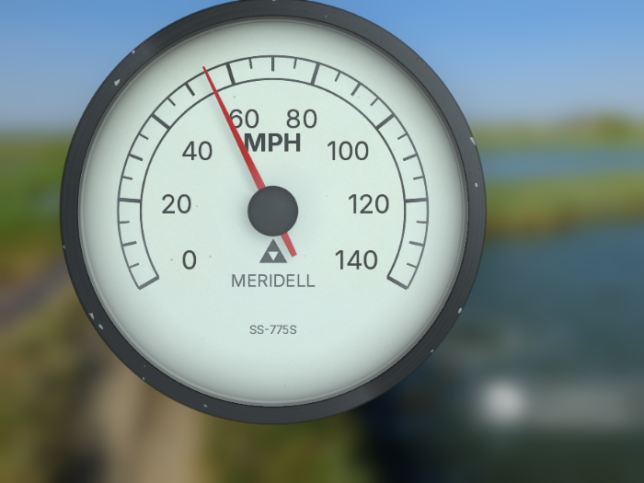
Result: 55 (mph)
